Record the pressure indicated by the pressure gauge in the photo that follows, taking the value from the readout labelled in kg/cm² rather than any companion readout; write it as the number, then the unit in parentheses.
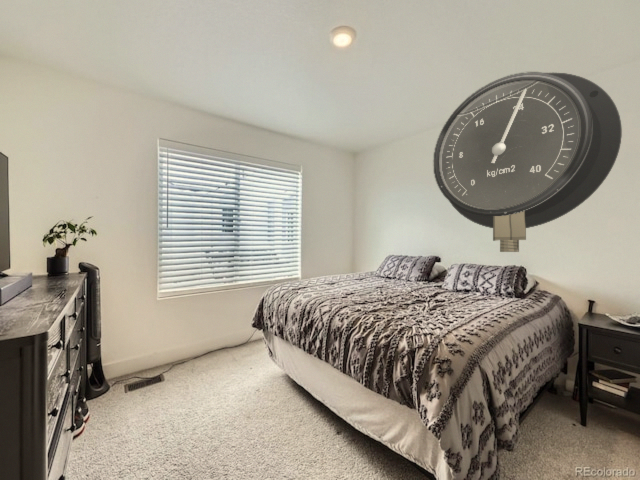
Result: 24 (kg/cm²)
